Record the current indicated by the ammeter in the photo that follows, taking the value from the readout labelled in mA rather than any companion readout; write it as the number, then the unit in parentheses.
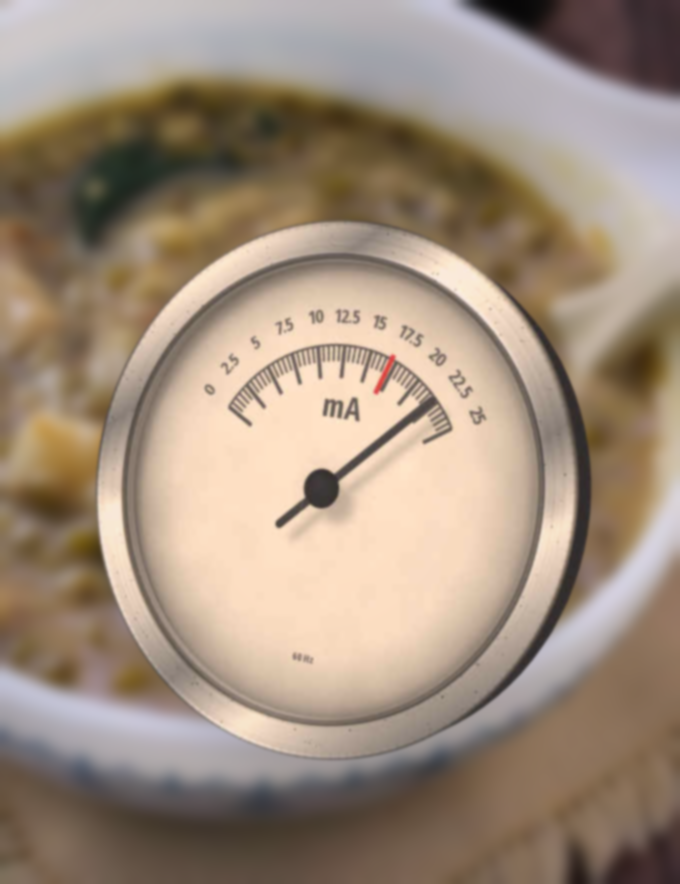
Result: 22.5 (mA)
